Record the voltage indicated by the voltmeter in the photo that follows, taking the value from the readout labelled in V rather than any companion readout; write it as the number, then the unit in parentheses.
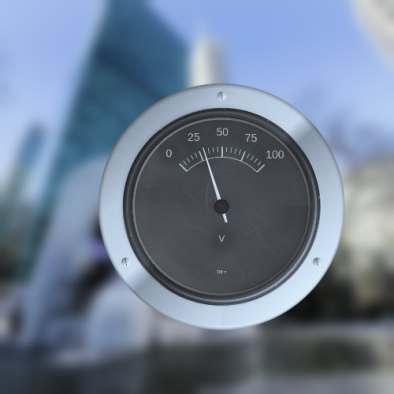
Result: 30 (V)
